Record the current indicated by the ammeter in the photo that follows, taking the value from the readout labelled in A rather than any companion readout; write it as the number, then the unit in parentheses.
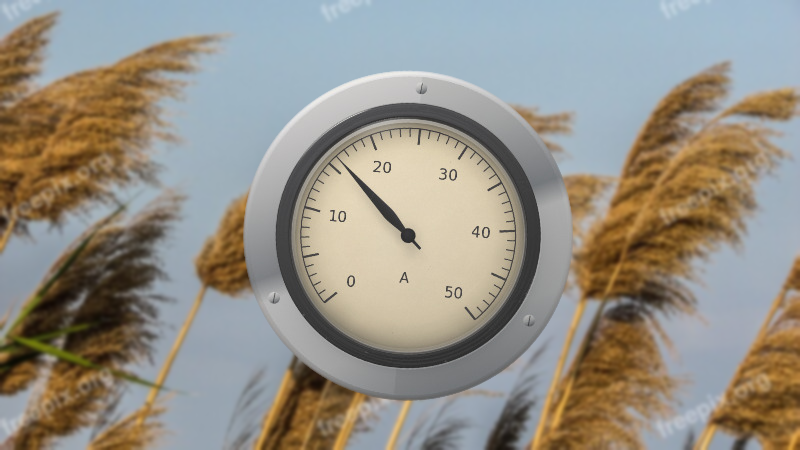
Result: 16 (A)
